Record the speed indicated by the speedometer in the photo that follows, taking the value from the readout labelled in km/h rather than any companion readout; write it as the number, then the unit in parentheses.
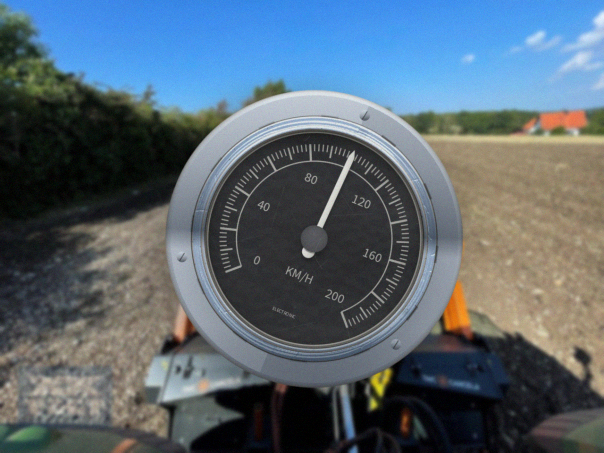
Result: 100 (km/h)
